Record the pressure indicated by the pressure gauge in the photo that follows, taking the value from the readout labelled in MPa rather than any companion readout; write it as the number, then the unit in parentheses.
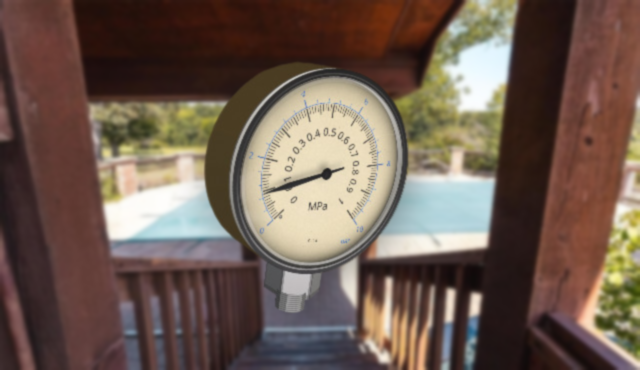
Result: 0.1 (MPa)
